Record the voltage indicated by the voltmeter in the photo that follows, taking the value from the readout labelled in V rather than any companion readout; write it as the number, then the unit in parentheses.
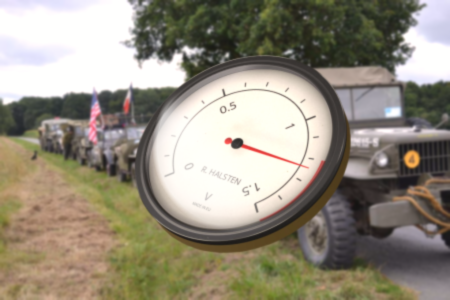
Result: 1.25 (V)
